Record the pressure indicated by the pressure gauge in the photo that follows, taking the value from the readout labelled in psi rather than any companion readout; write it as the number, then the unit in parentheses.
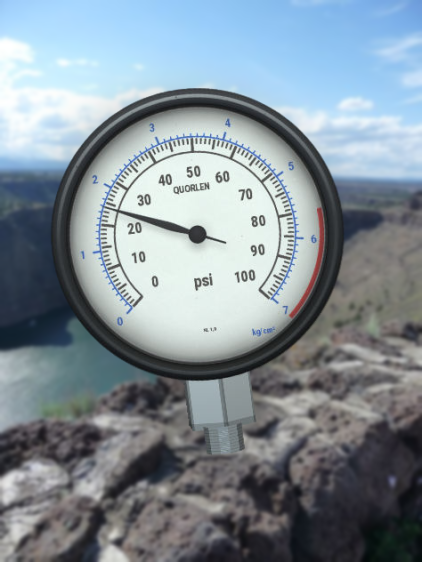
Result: 24 (psi)
